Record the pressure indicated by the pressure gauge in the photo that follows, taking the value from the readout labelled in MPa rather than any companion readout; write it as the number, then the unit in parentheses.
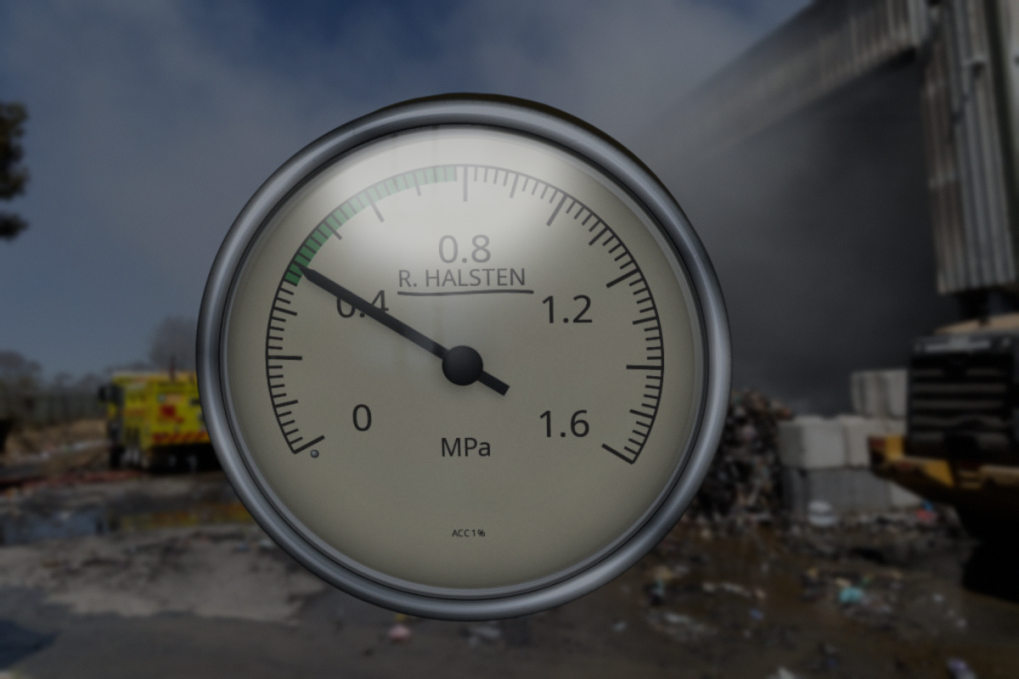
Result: 0.4 (MPa)
